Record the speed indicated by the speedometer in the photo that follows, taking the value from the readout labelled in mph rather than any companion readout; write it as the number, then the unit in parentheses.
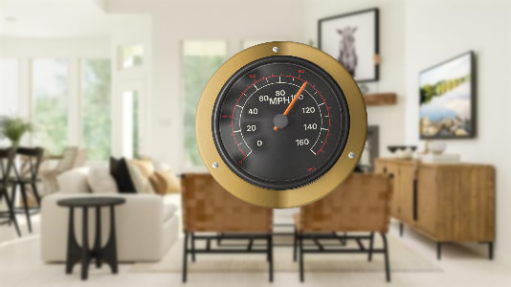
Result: 100 (mph)
